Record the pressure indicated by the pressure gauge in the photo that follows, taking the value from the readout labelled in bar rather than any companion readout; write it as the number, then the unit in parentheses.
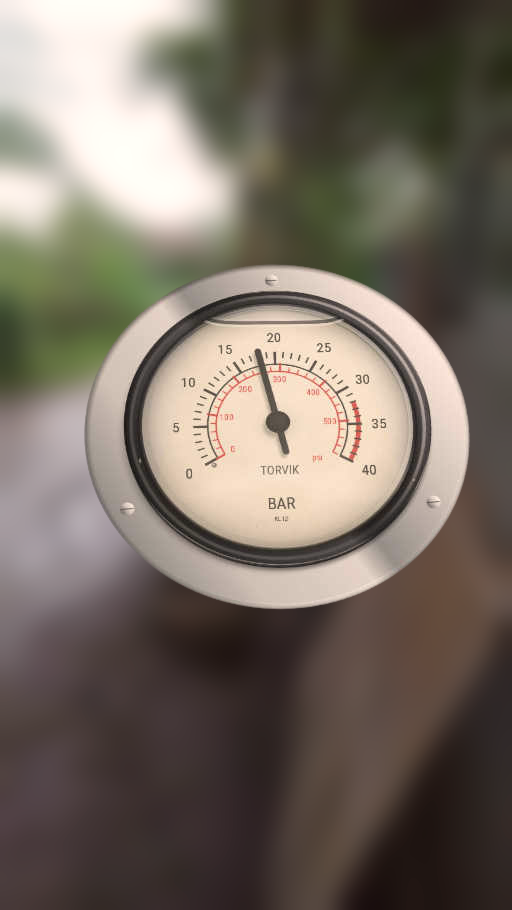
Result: 18 (bar)
